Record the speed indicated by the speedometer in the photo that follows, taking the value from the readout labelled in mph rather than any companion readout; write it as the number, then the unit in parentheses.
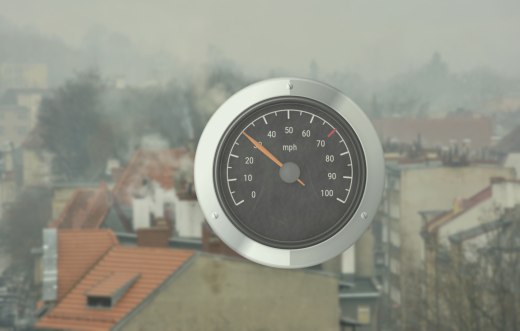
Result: 30 (mph)
